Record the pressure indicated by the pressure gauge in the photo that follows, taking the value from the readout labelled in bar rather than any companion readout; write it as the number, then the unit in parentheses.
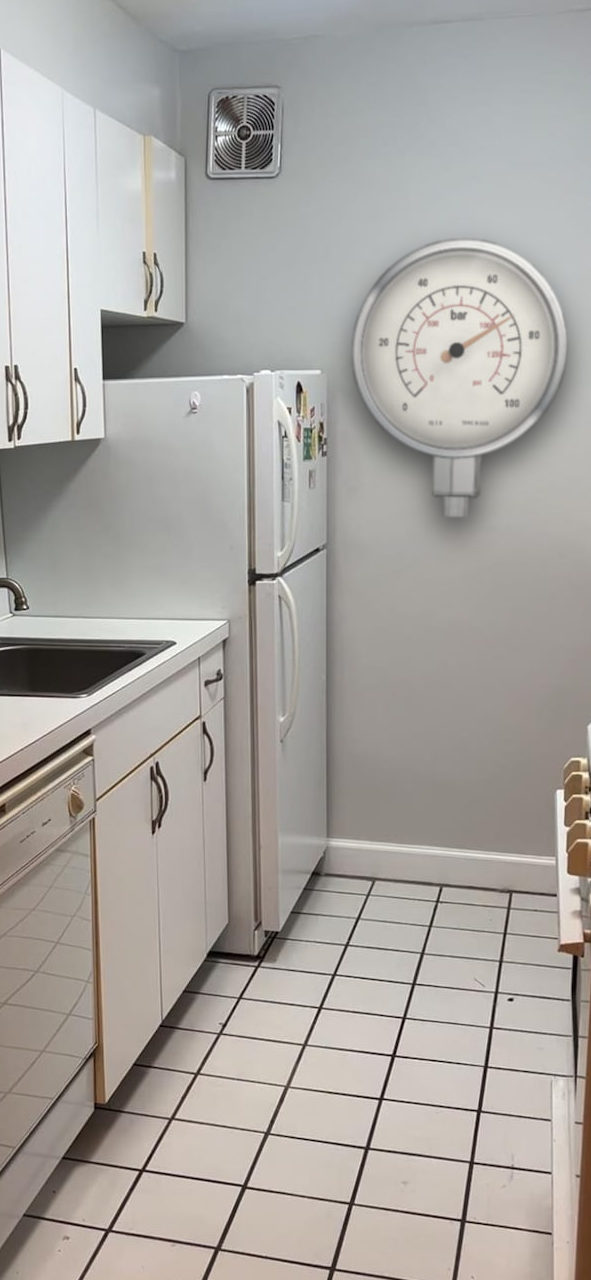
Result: 72.5 (bar)
